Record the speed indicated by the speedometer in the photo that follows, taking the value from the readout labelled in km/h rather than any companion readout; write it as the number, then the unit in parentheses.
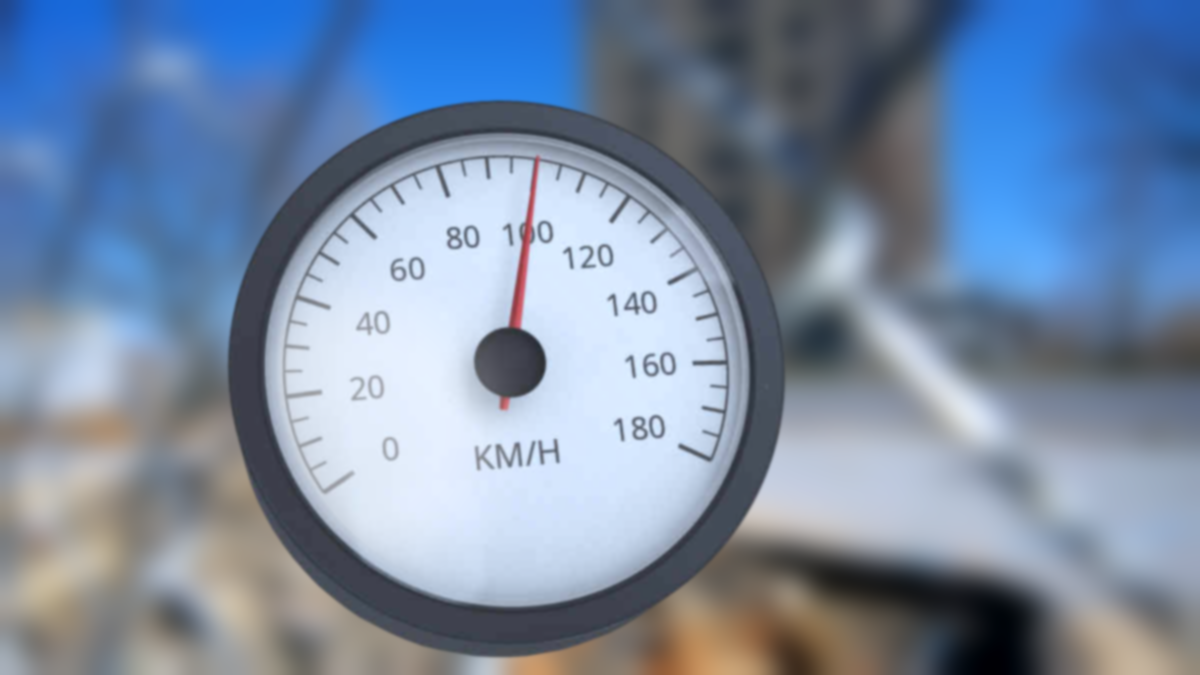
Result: 100 (km/h)
